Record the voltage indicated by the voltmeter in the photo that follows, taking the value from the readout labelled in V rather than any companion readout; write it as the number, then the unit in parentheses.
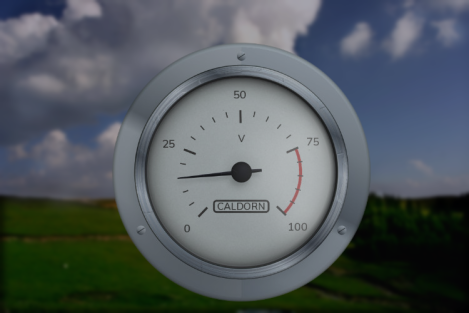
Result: 15 (V)
